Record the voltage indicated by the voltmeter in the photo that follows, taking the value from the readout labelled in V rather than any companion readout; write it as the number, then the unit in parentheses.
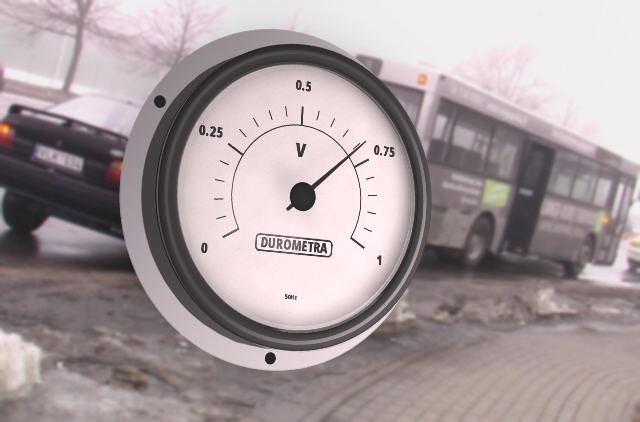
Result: 0.7 (V)
